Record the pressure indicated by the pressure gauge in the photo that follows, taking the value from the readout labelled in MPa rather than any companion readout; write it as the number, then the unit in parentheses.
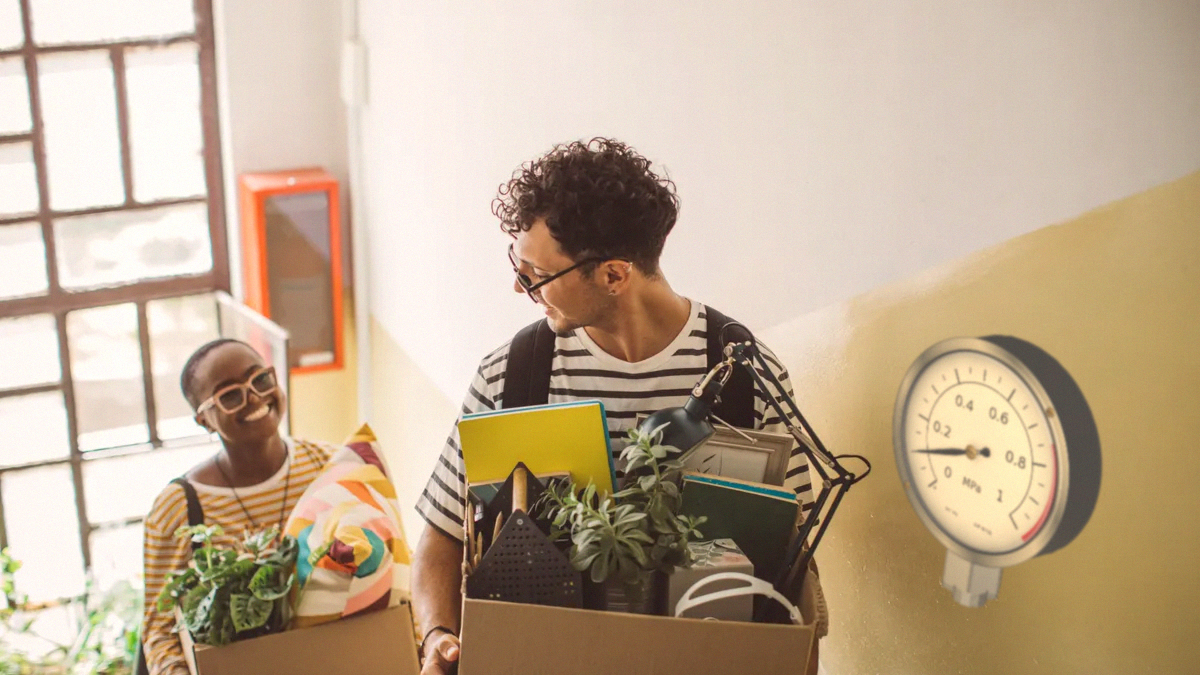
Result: 0.1 (MPa)
